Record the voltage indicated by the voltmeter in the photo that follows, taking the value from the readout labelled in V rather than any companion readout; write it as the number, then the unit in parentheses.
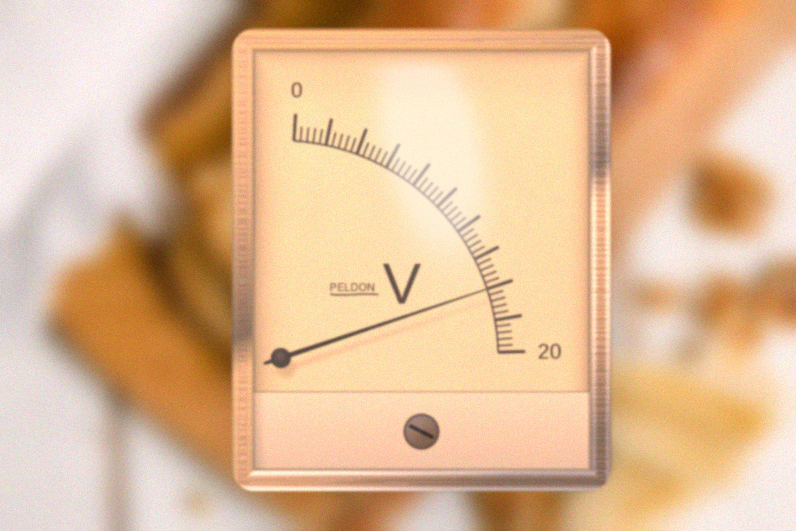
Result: 16 (V)
